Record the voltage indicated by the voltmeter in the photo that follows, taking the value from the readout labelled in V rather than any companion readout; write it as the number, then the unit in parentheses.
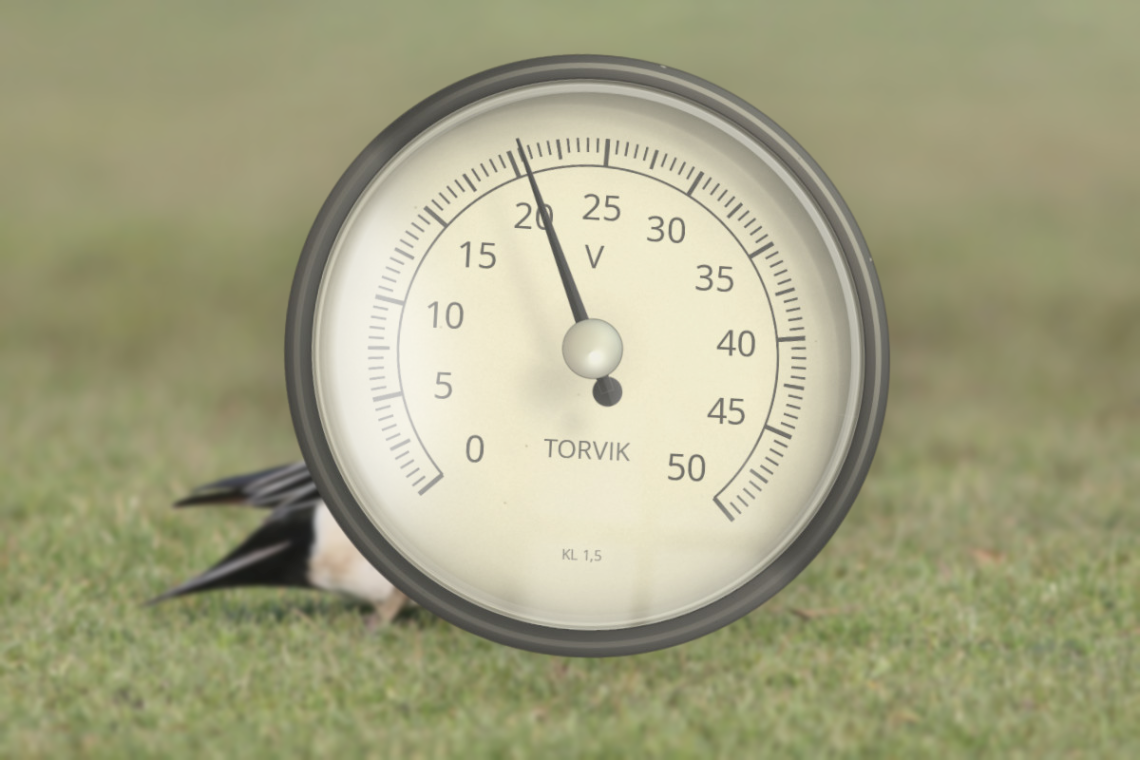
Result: 20.5 (V)
